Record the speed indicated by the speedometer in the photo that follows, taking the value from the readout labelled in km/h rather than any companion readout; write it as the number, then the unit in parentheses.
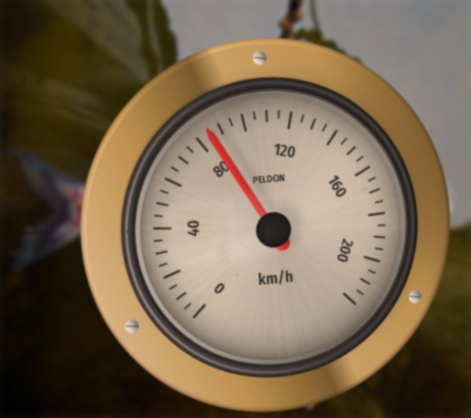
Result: 85 (km/h)
